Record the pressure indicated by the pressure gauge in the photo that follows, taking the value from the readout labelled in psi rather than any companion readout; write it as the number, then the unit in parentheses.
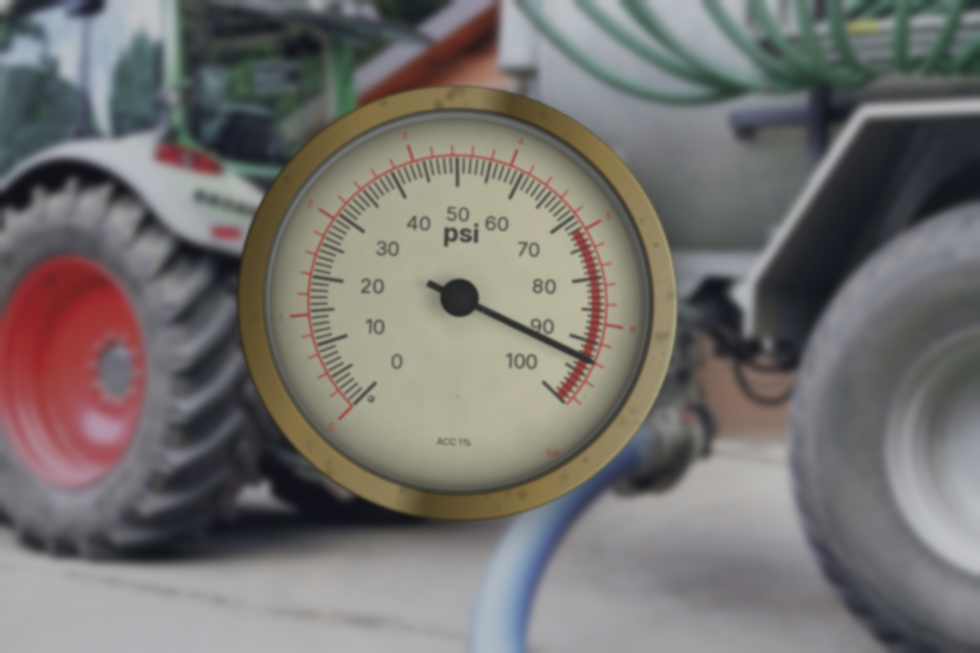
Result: 93 (psi)
